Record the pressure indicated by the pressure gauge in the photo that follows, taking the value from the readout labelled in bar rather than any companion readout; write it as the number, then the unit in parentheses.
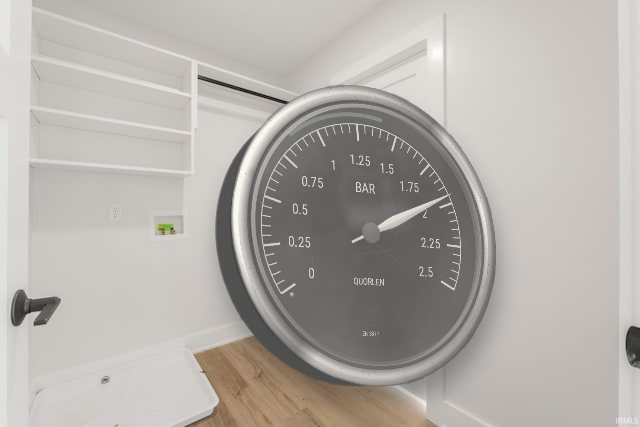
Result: 1.95 (bar)
